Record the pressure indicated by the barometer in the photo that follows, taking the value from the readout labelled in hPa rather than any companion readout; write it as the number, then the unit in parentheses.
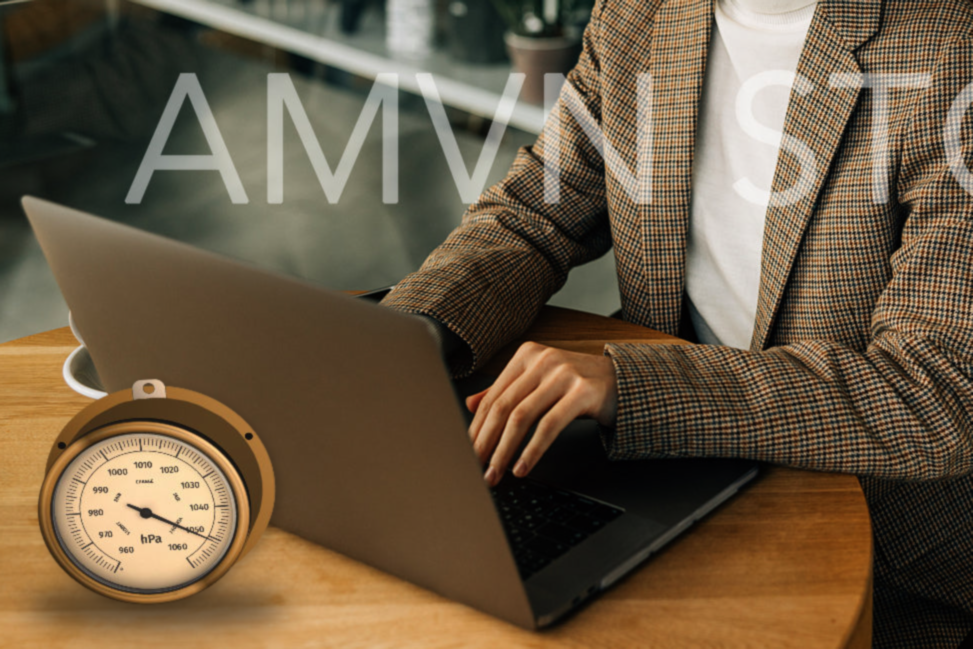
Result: 1050 (hPa)
